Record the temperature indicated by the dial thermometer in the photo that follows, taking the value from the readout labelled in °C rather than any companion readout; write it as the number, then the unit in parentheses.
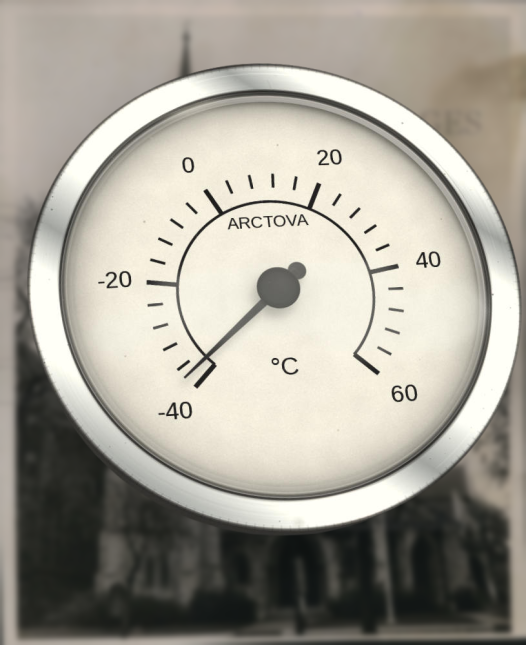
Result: -38 (°C)
